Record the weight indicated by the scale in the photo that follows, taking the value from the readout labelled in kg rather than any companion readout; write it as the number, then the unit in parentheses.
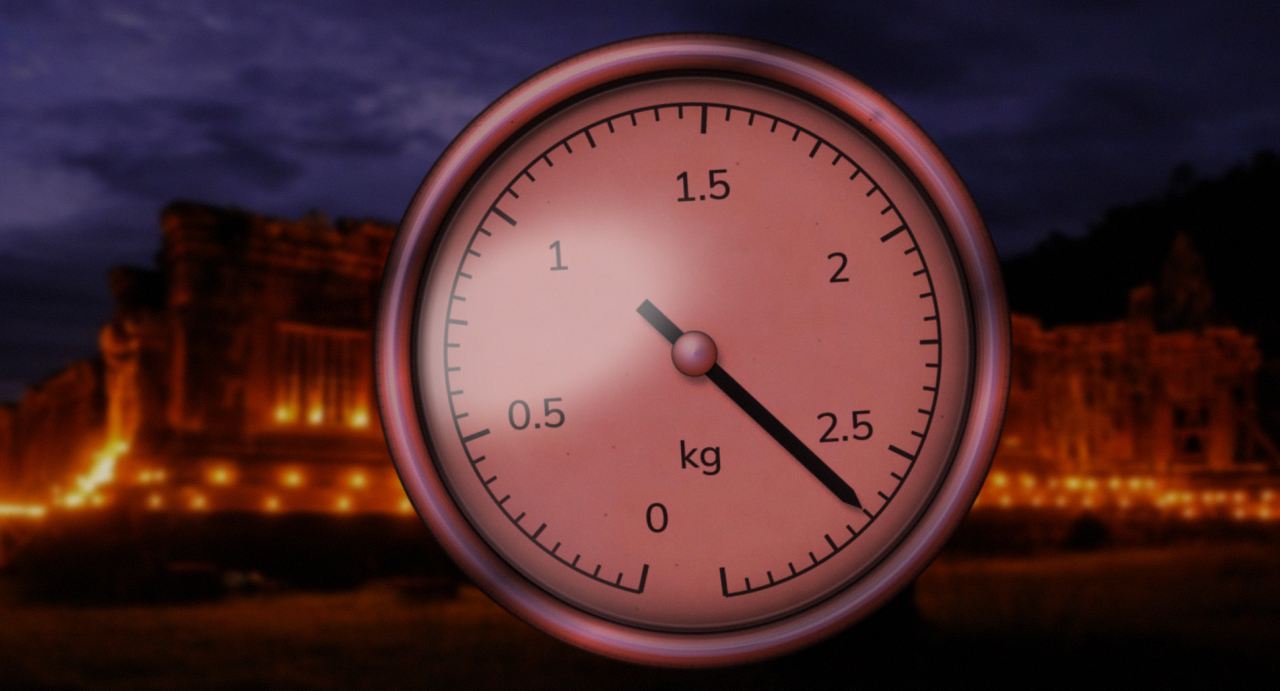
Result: 2.65 (kg)
